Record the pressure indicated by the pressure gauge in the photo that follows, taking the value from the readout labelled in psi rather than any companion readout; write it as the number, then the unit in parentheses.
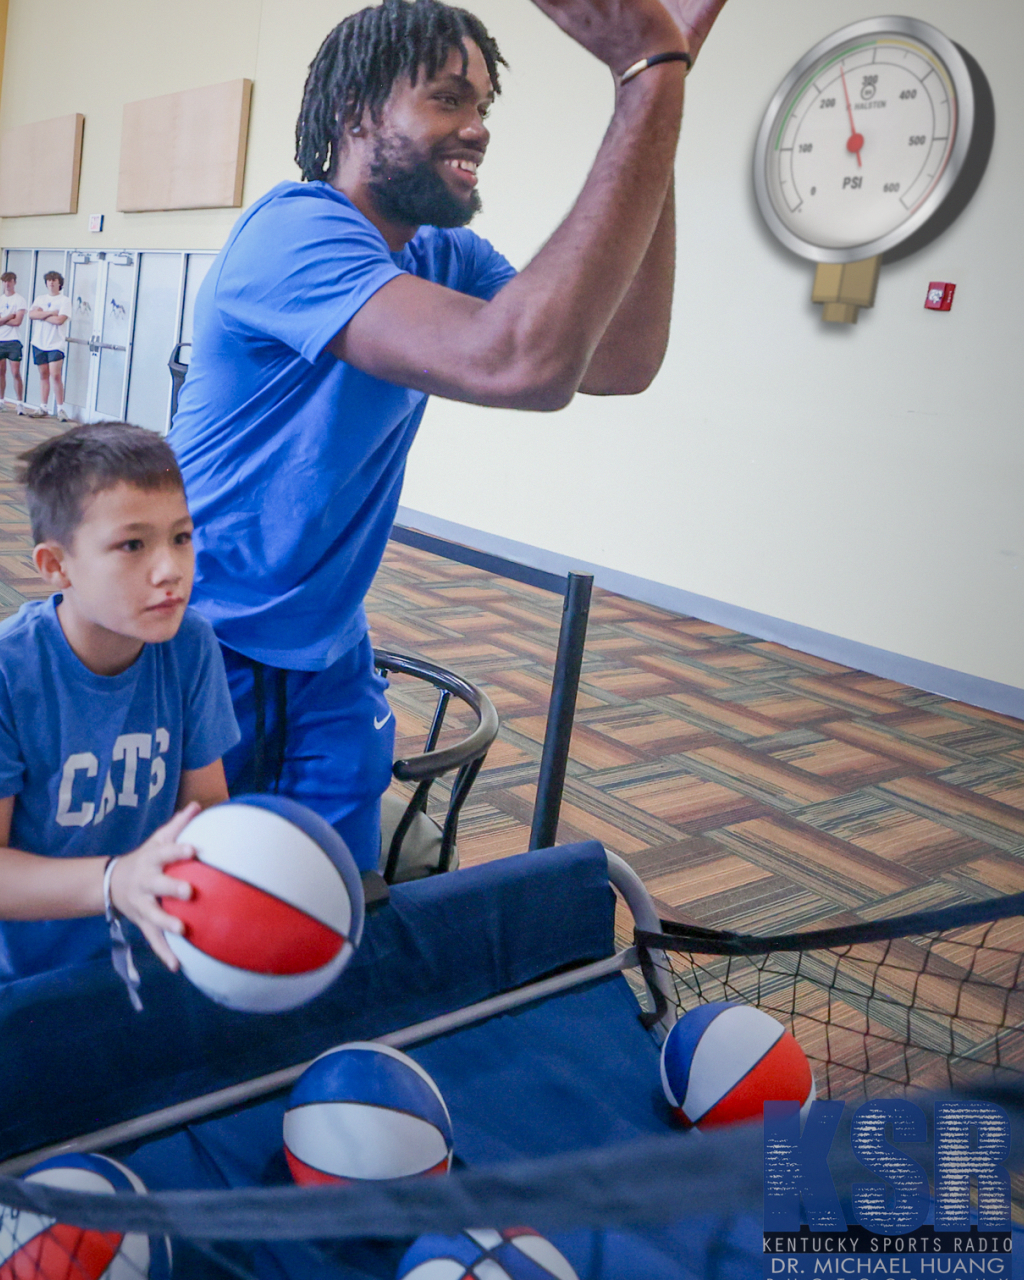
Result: 250 (psi)
